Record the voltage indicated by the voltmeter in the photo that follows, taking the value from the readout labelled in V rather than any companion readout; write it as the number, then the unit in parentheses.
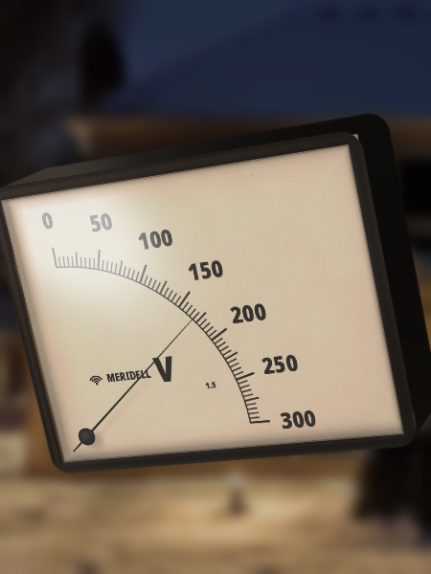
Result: 170 (V)
